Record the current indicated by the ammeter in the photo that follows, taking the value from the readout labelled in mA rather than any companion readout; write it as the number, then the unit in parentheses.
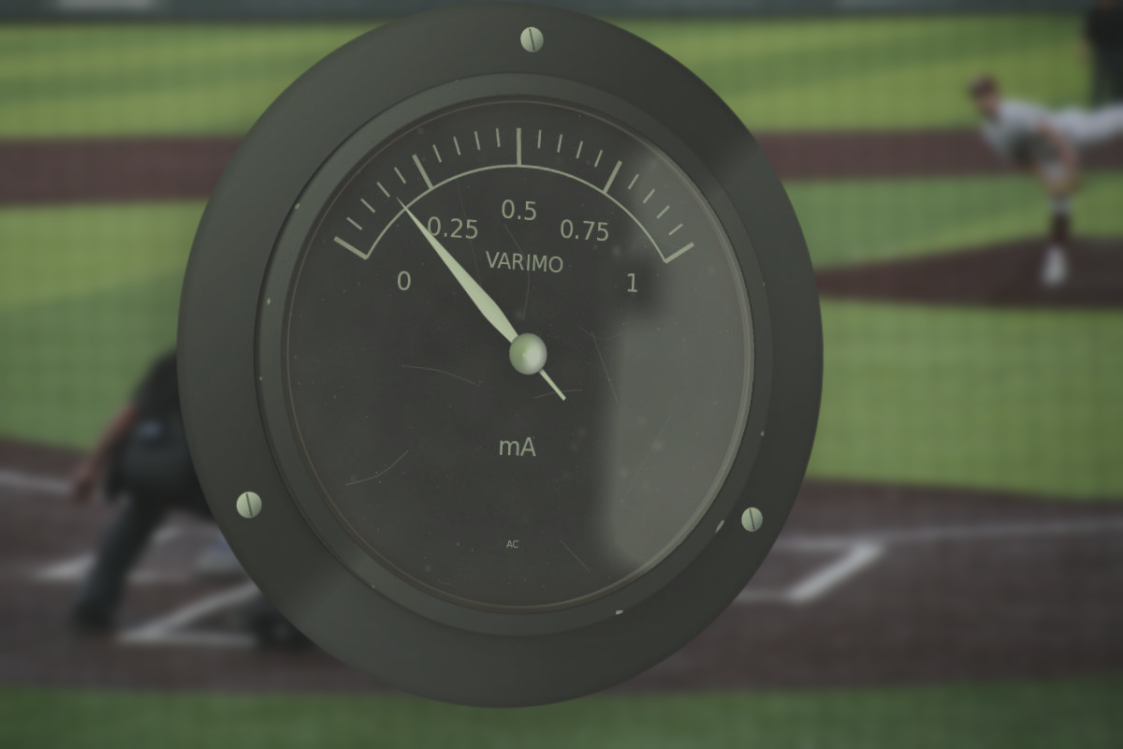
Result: 0.15 (mA)
